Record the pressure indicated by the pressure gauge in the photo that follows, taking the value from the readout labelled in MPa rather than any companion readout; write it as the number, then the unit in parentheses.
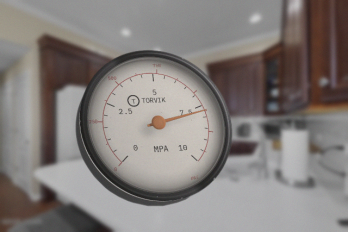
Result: 7.75 (MPa)
